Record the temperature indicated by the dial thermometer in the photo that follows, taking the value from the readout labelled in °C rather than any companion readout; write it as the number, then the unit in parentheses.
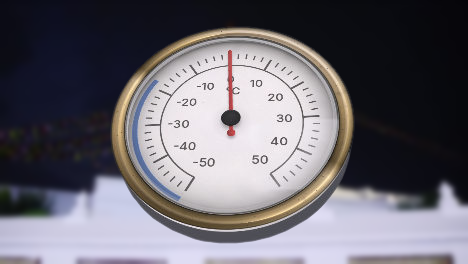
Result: 0 (°C)
